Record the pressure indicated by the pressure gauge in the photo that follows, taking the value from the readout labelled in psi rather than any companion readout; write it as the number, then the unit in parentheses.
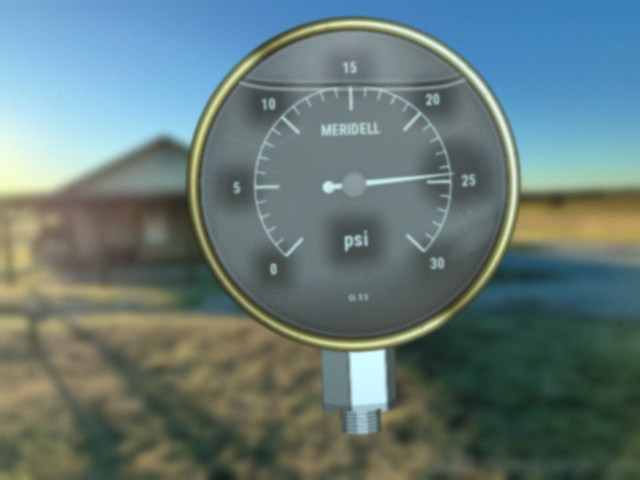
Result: 24.5 (psi)
